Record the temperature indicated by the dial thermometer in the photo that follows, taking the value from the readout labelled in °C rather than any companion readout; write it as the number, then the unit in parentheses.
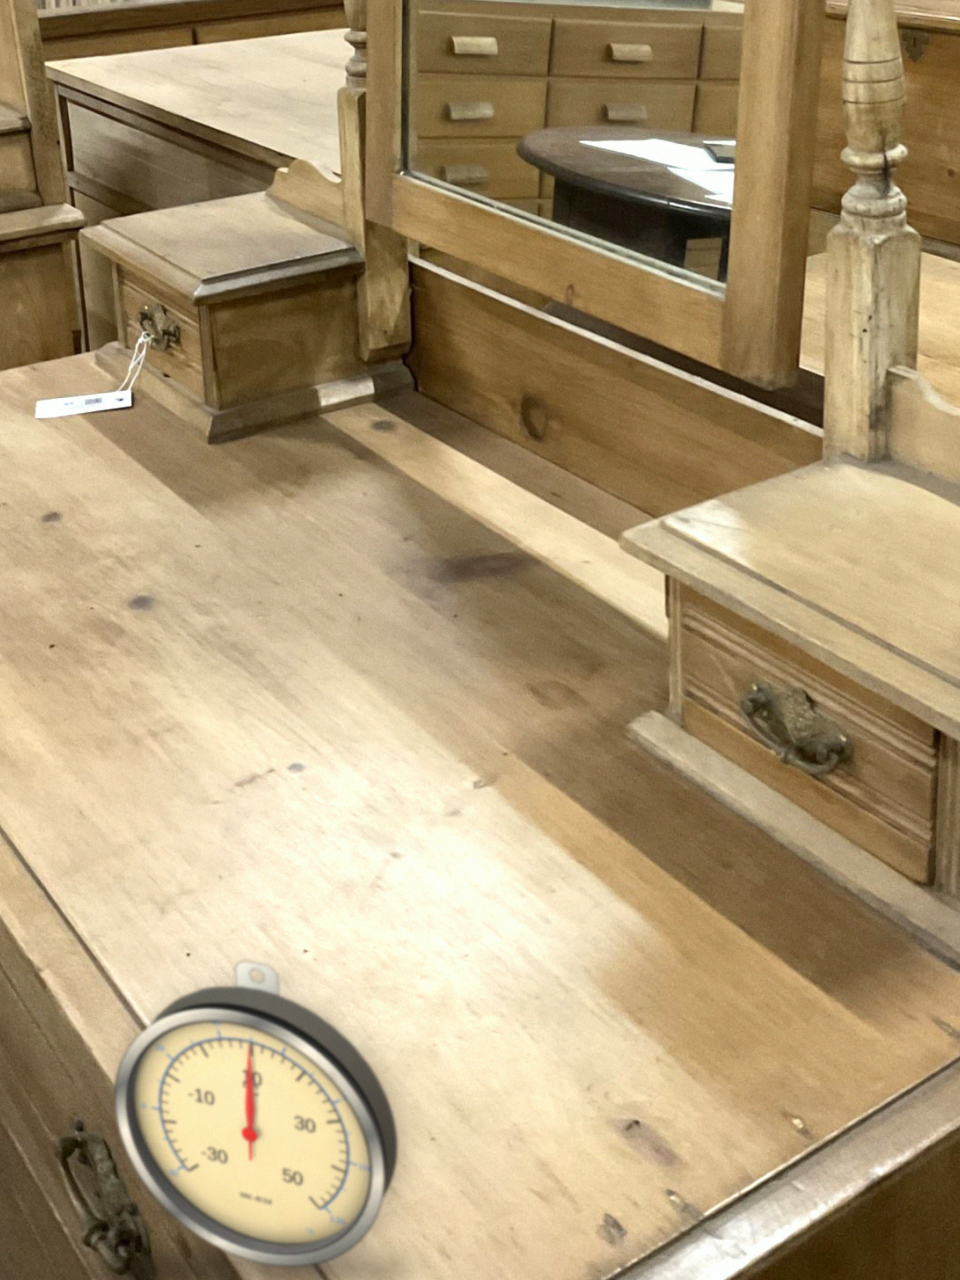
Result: 10 (°C)
